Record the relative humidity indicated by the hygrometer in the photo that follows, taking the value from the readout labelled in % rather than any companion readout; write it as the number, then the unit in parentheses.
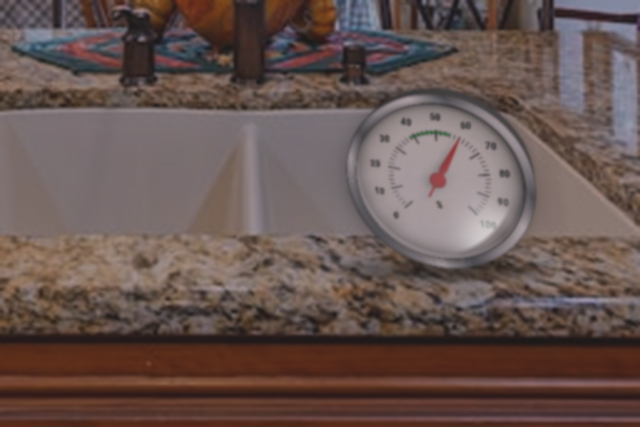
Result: 60 (%)
